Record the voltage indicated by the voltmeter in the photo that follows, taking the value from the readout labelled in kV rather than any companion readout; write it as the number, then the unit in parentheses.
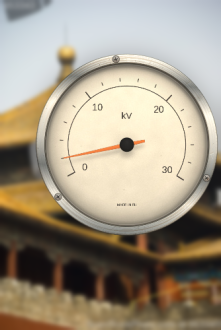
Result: 2 (kV)
